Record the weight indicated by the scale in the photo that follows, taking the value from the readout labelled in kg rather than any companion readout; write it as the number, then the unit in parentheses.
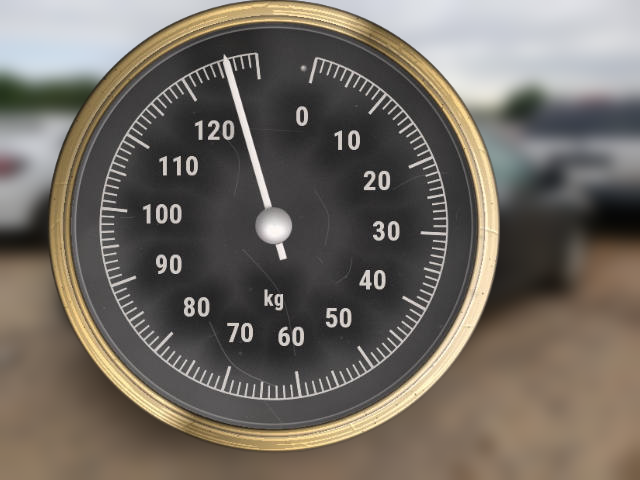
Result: 126 (kg)
